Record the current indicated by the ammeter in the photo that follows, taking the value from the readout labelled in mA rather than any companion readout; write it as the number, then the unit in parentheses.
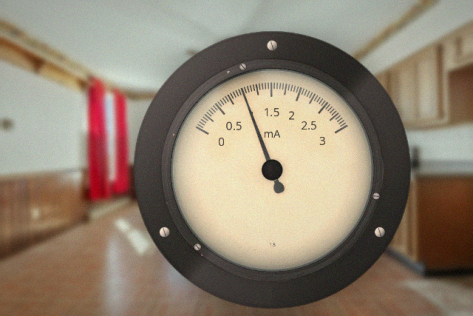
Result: 1 (mA)
